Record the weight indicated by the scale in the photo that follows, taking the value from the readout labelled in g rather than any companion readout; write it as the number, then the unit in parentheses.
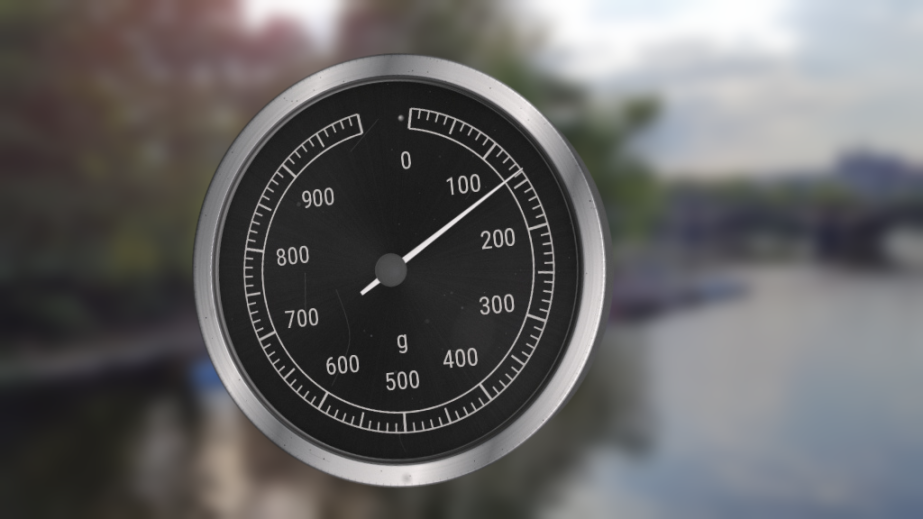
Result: 140 (g)
